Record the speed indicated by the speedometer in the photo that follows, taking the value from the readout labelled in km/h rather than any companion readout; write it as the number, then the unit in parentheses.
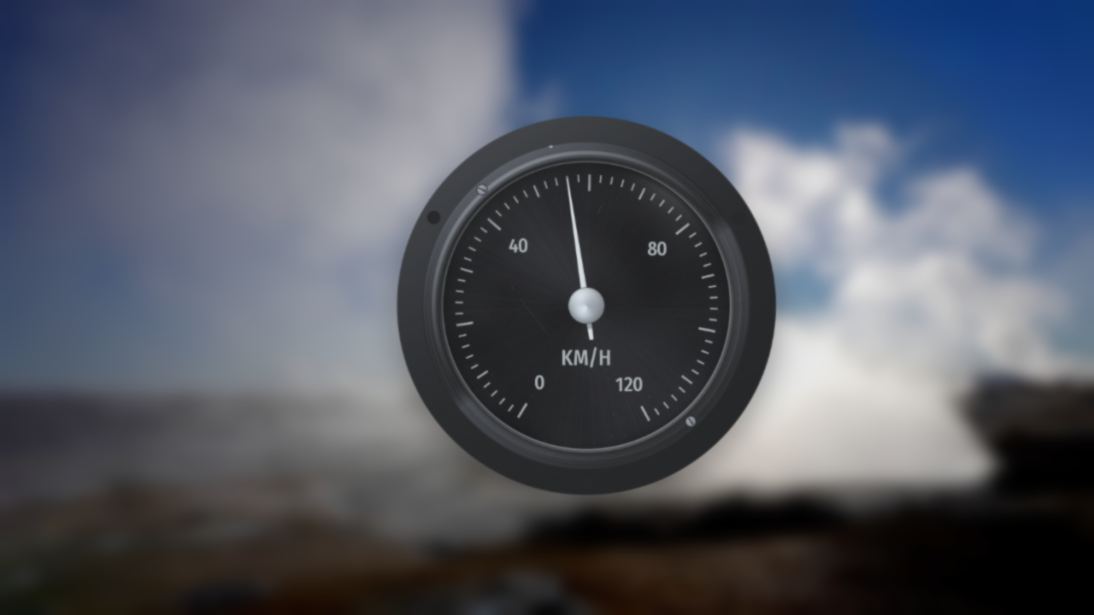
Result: 56 (km/h)
